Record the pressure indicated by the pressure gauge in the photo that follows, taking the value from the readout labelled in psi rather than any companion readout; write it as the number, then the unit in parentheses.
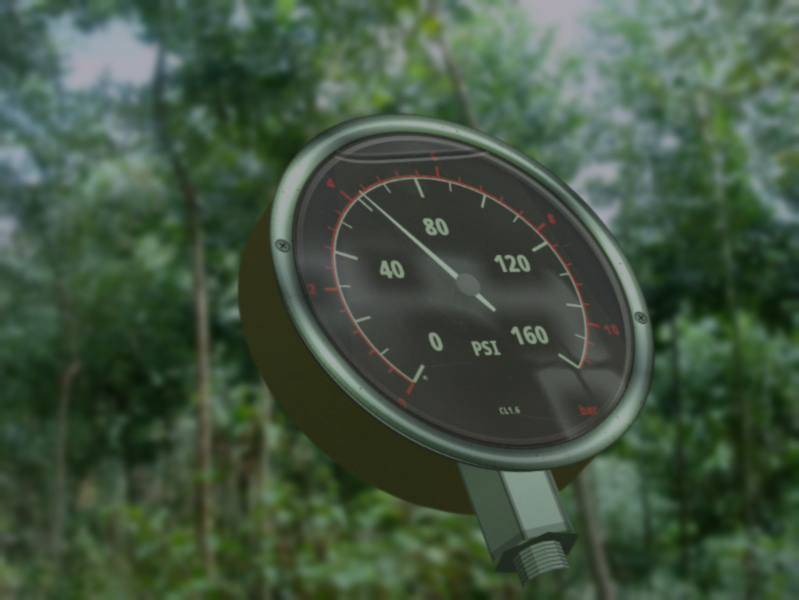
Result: 60 (psi)
